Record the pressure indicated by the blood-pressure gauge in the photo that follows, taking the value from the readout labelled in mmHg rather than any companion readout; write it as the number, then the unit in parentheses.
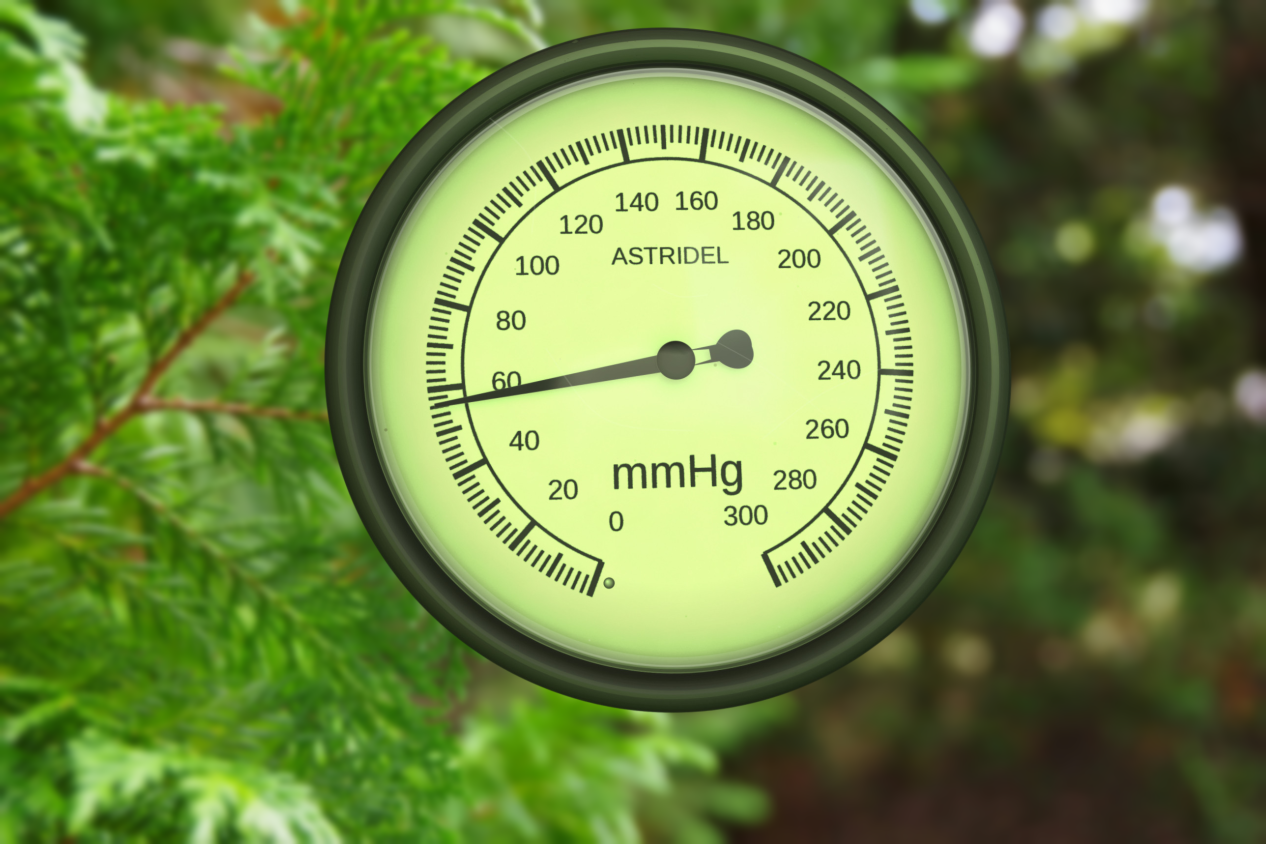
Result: 56 (mmHg)
